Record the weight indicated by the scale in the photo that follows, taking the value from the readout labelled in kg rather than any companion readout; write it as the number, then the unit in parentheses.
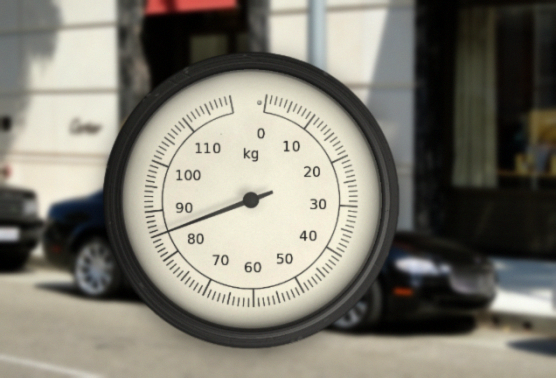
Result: 85 (kg)
